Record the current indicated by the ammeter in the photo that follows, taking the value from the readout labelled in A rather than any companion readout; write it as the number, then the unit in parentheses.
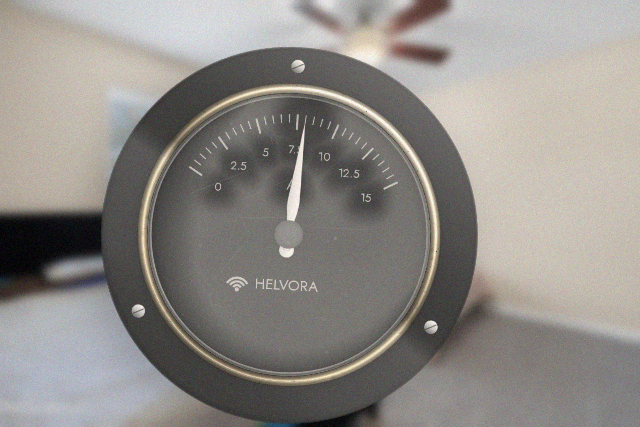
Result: 8 (A)
